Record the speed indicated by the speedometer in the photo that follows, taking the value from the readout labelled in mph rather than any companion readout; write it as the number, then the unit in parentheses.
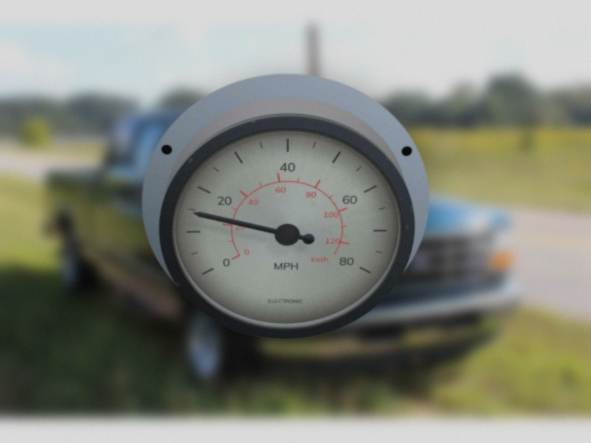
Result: 15 (mph)
